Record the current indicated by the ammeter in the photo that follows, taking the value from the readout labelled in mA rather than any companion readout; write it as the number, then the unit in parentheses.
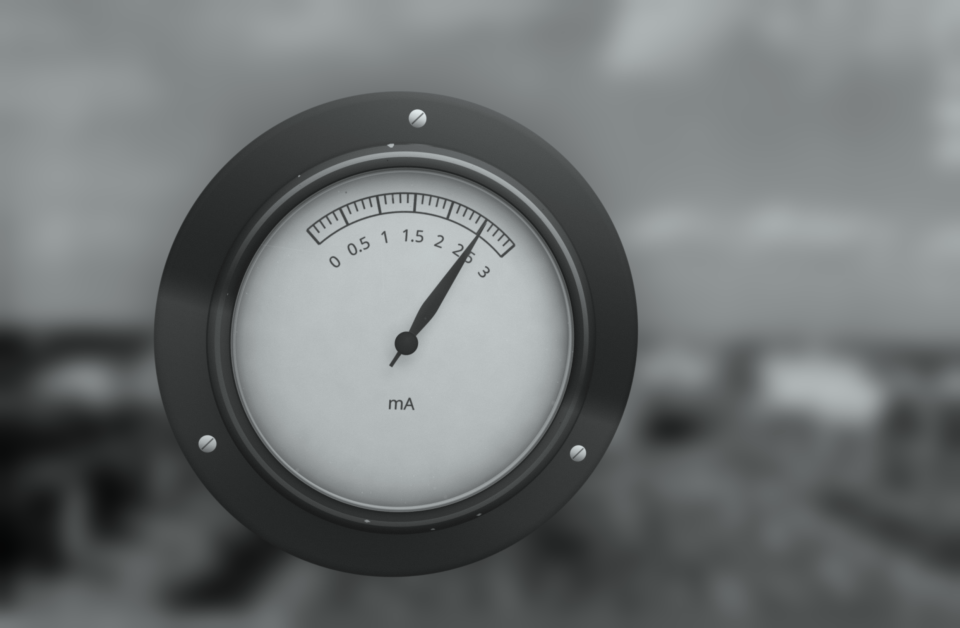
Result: 2.5 (mA)
